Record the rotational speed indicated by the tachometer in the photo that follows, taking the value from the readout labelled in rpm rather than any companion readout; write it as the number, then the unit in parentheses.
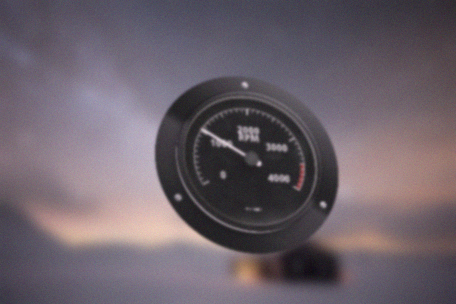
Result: 1000 (rpm)
